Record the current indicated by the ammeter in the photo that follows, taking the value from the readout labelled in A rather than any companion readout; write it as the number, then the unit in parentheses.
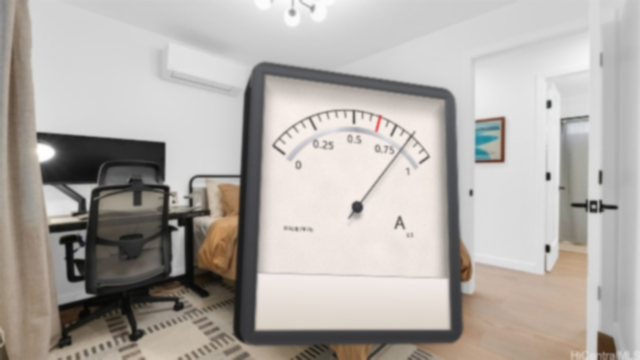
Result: 0.85 (A)
